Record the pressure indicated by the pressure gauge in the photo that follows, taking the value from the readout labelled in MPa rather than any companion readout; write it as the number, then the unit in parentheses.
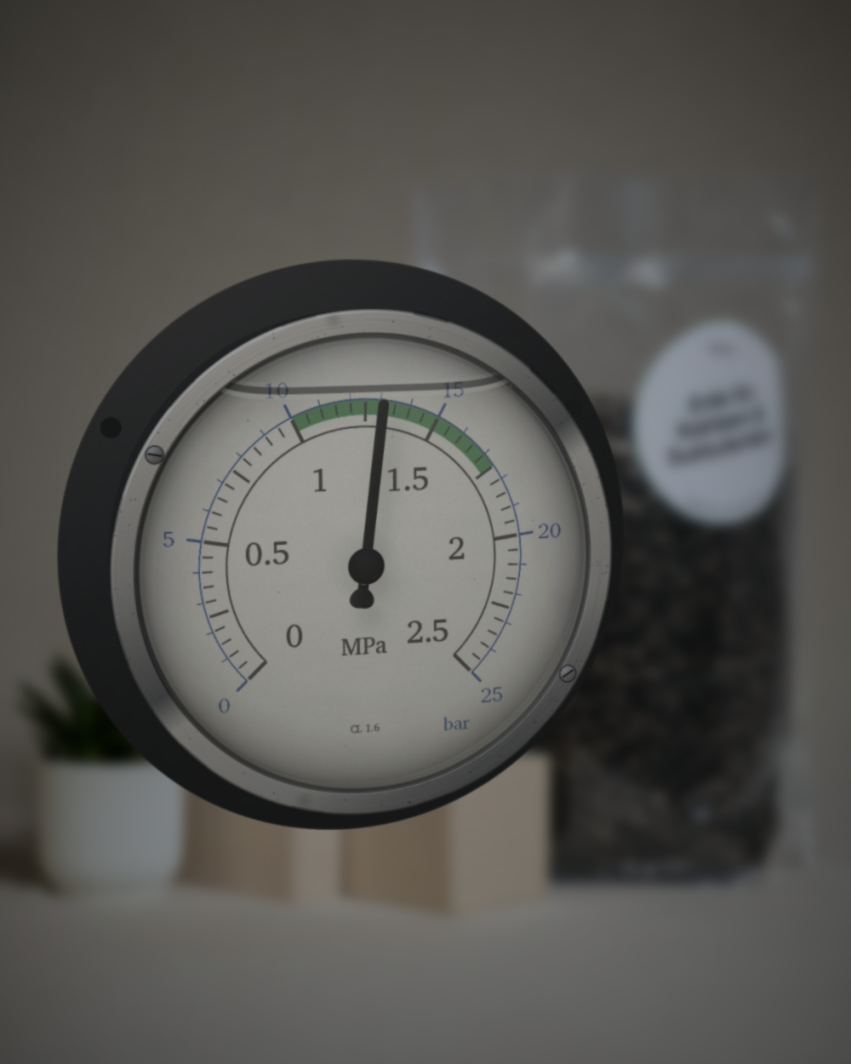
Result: 1.3 (MPa)
